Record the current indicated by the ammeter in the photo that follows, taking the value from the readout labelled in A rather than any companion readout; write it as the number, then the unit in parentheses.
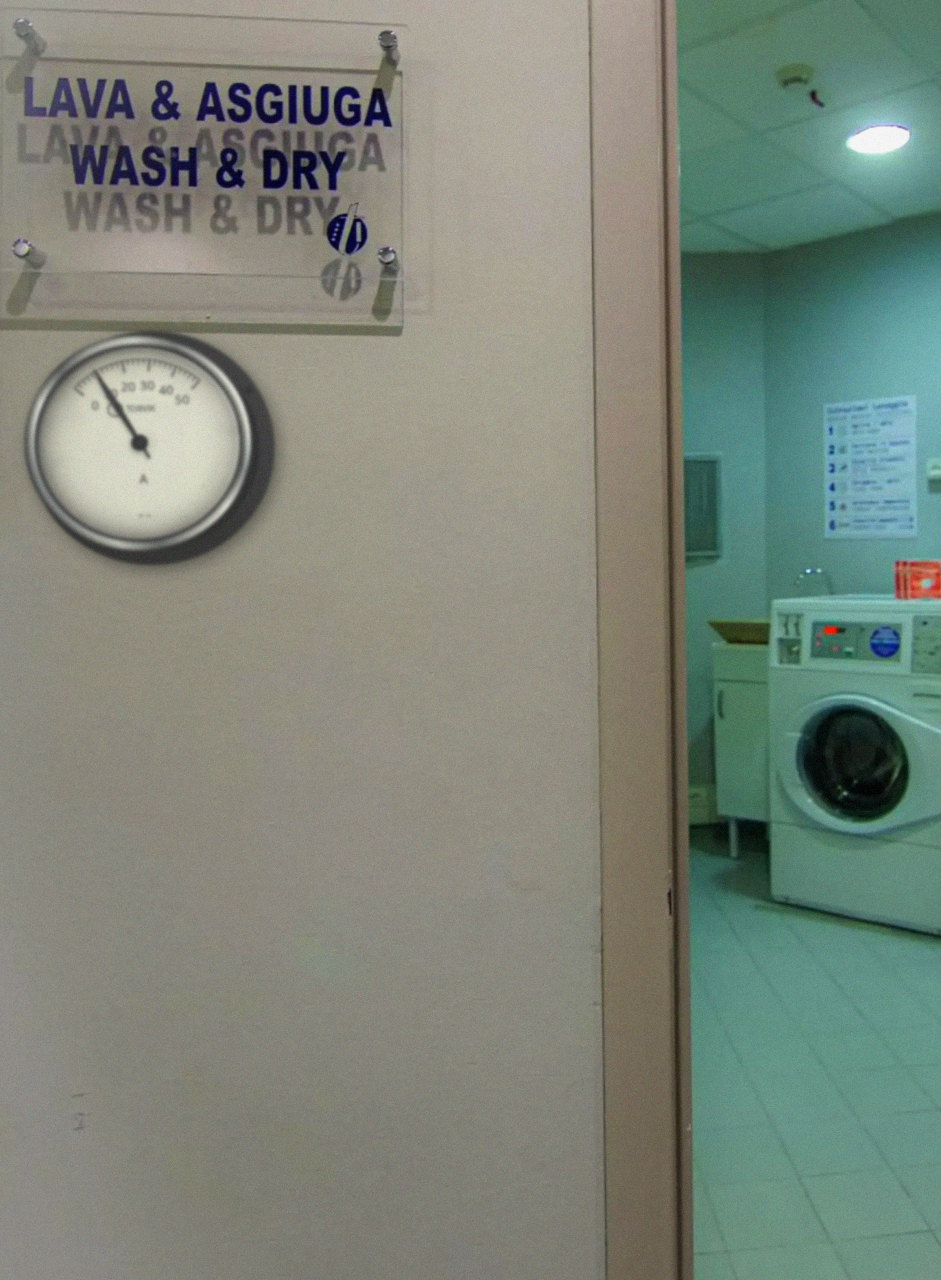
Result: 10 (A)
